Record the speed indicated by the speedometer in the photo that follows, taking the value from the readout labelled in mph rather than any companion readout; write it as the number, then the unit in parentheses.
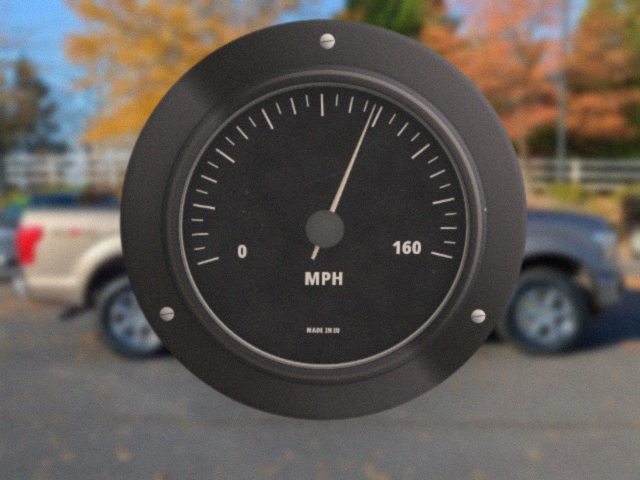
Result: 97.5 (mph)
